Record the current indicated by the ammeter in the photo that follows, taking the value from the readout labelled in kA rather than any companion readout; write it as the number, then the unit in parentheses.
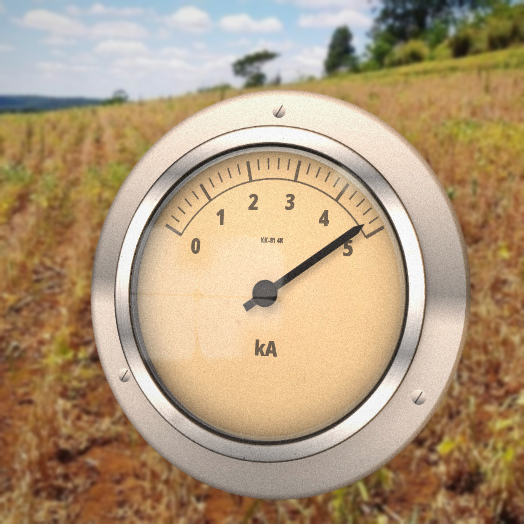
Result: 4.8 (kA)
